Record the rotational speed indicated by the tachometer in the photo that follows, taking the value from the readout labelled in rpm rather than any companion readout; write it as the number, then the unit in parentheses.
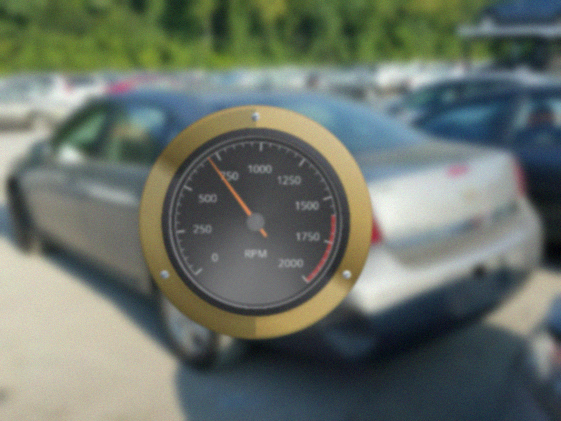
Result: 700 (rpm)
